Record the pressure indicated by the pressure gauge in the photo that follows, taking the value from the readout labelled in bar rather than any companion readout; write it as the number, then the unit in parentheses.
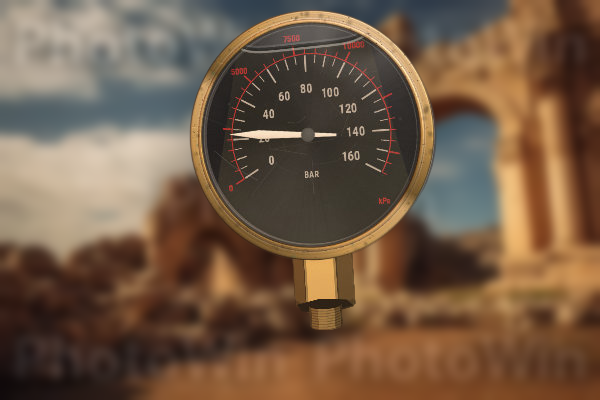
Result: 22.5 (bar)
